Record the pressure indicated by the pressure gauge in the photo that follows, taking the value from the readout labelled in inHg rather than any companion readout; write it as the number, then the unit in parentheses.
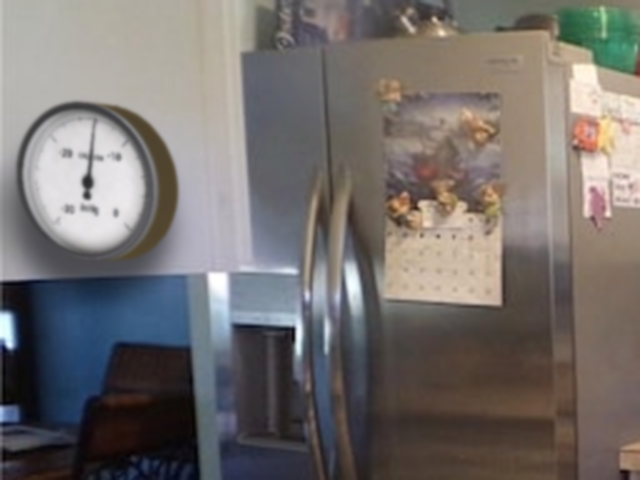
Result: -14 (inHg)
